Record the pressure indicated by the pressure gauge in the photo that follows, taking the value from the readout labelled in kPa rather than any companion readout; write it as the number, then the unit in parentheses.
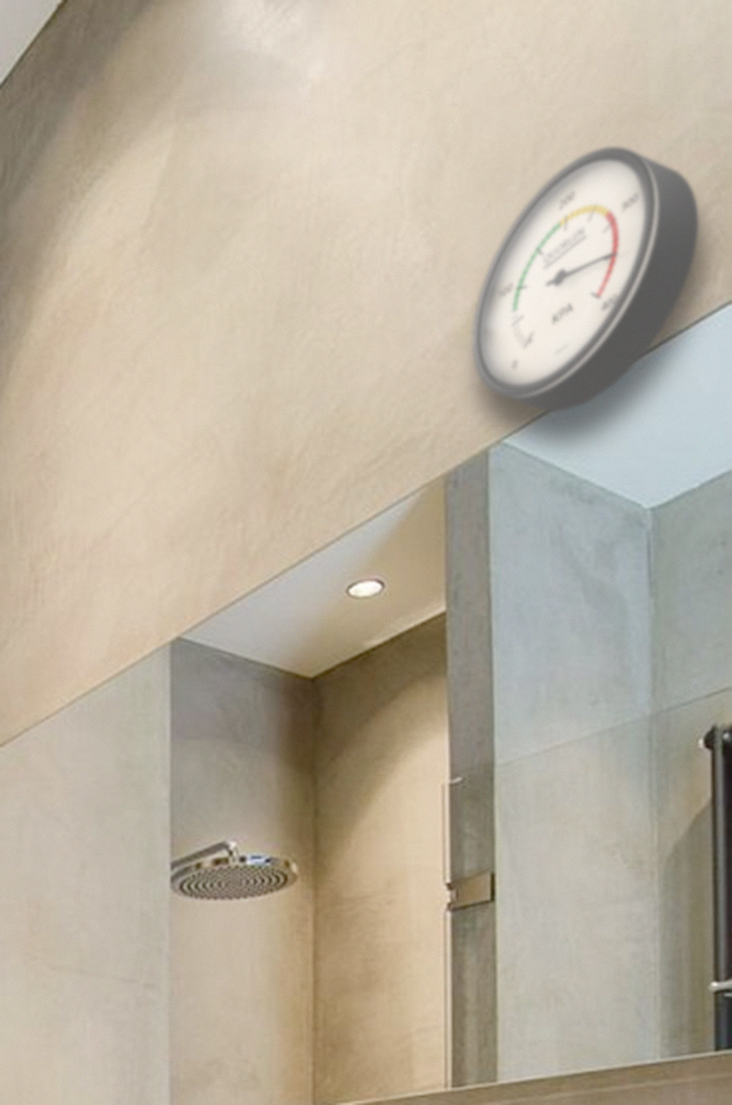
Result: 350 (kPa)
